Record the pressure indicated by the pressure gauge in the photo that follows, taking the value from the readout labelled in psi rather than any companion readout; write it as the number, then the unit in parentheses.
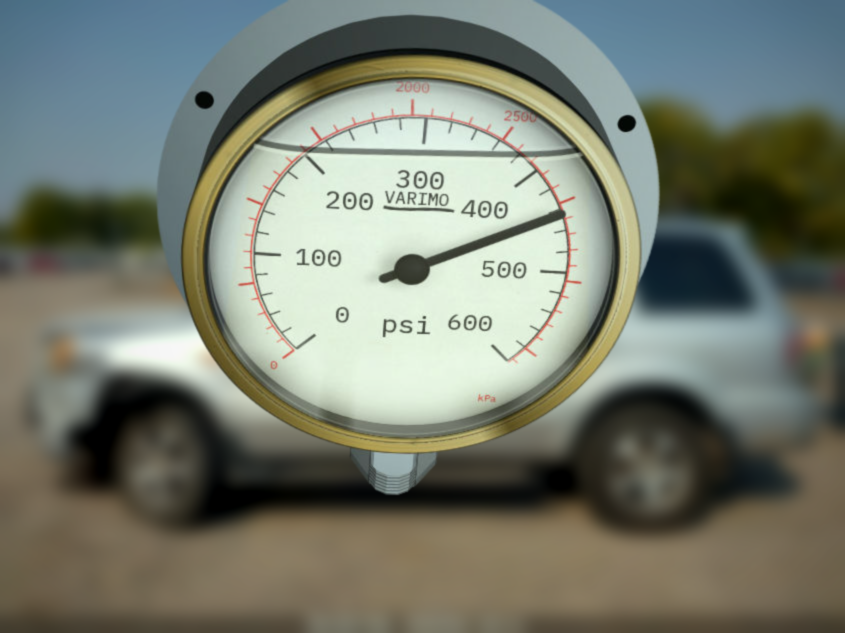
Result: 440 (psi)
